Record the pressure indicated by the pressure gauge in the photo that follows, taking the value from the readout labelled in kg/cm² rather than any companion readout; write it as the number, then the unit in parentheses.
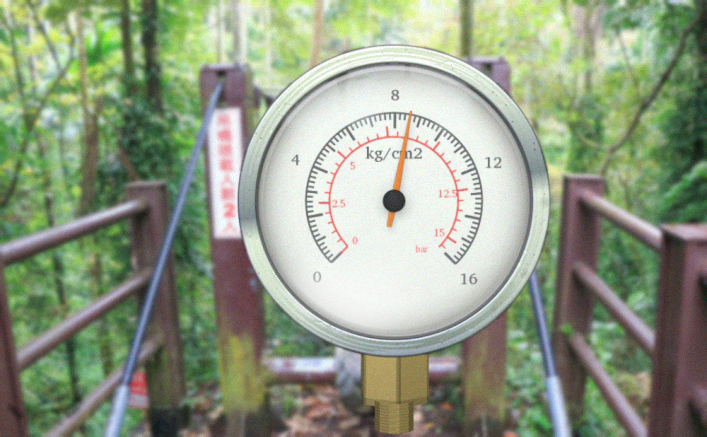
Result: 8.6 (kg/cm²)
